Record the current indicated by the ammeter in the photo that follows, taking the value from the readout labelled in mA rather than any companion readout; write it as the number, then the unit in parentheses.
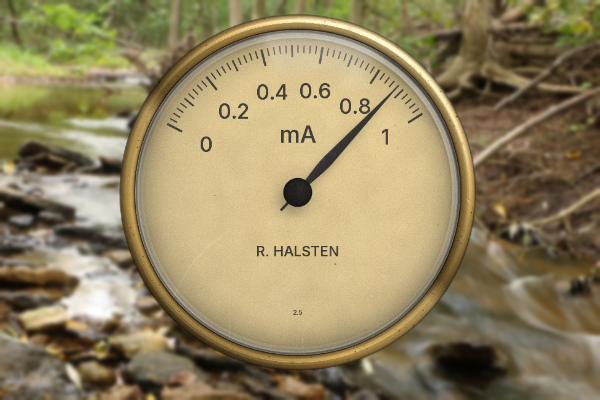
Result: 0.88 (mA)
